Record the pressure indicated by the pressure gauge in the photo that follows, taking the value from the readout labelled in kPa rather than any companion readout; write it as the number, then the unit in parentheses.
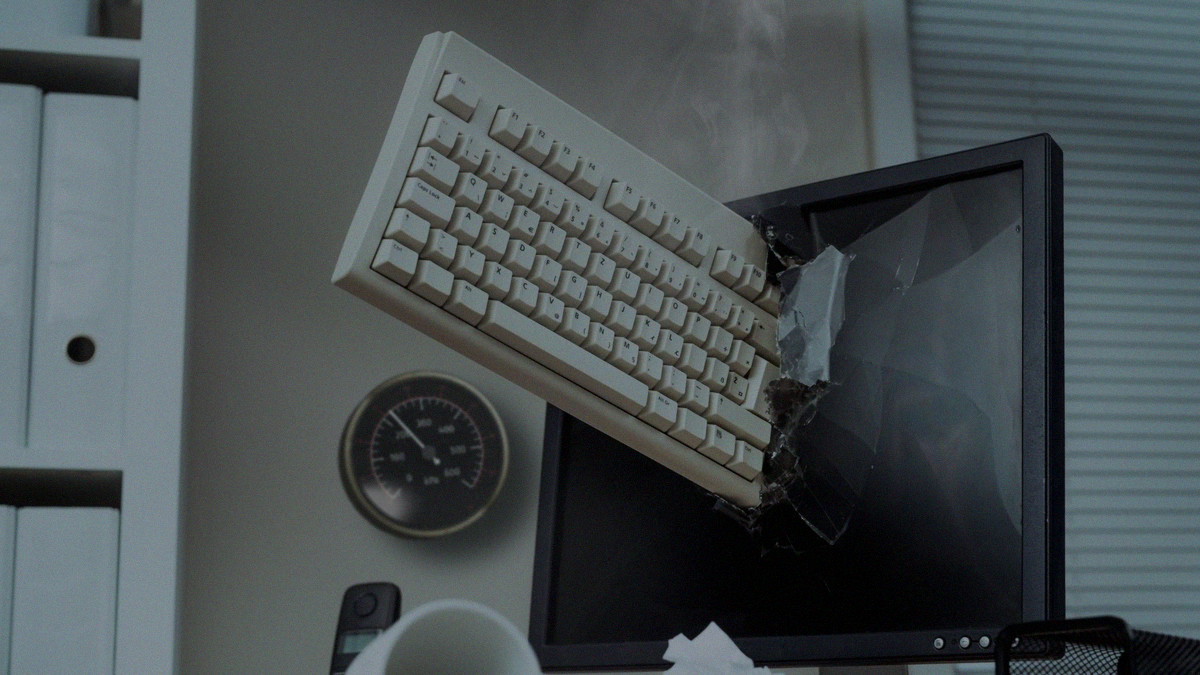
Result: 220 (kPa)
